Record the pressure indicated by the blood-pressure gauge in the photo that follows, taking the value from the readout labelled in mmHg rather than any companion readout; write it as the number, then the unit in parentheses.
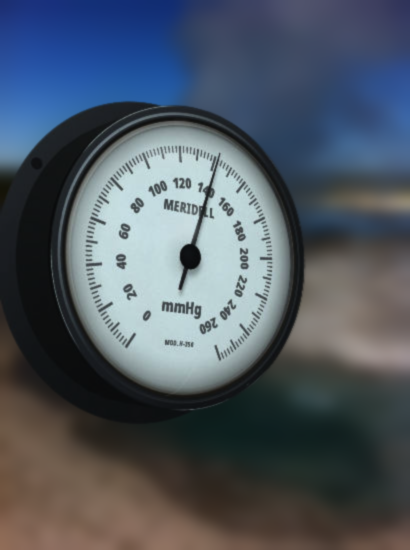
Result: 140 (mmHg)
